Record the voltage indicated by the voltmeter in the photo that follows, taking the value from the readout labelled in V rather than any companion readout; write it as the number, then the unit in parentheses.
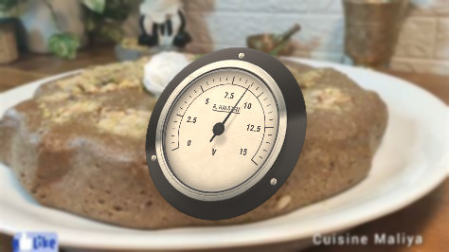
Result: 9 (V)
